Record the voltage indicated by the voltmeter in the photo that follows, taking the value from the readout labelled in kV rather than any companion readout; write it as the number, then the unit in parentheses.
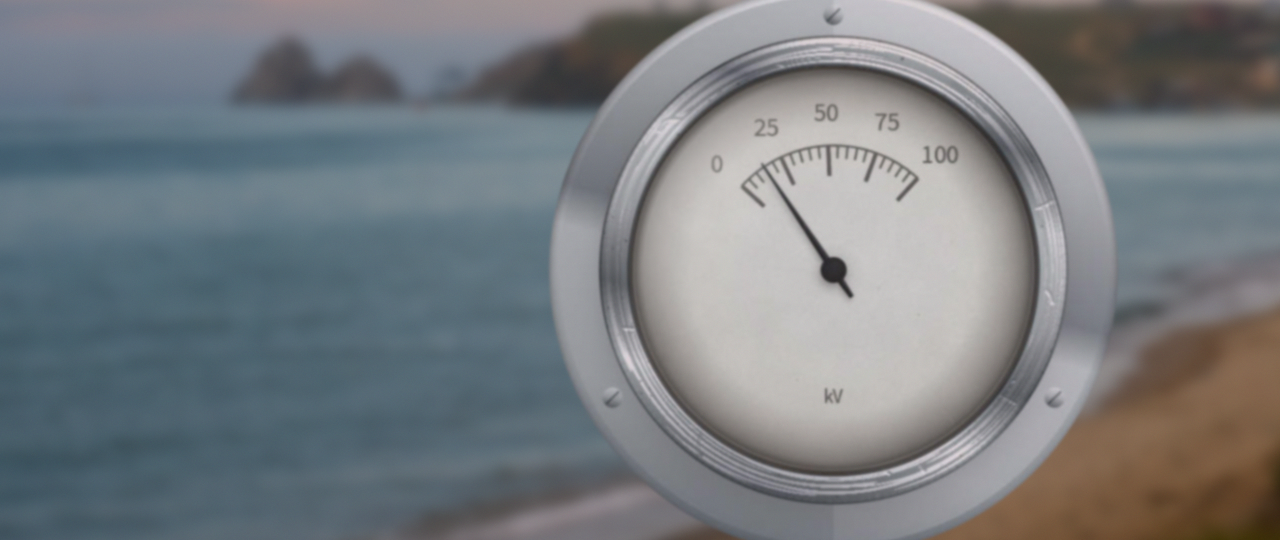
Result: 15 (kV)
